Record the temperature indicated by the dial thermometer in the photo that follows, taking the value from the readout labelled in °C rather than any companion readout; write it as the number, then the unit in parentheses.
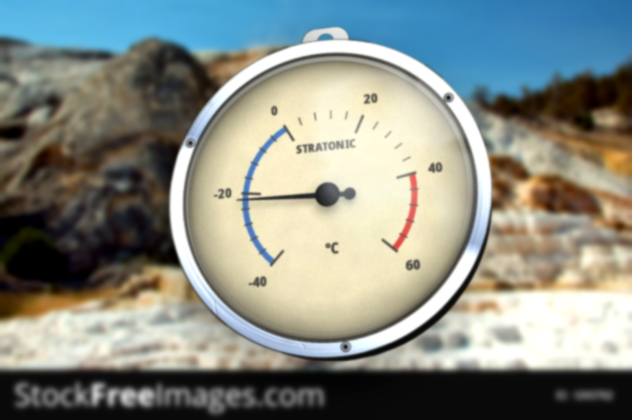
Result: -22 (°C)
